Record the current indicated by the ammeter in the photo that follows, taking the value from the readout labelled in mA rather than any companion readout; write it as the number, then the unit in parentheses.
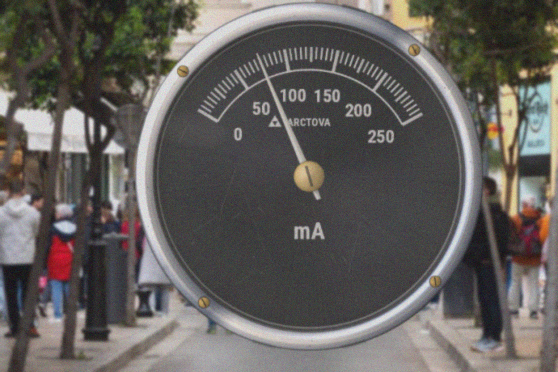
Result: 75 (mA)
